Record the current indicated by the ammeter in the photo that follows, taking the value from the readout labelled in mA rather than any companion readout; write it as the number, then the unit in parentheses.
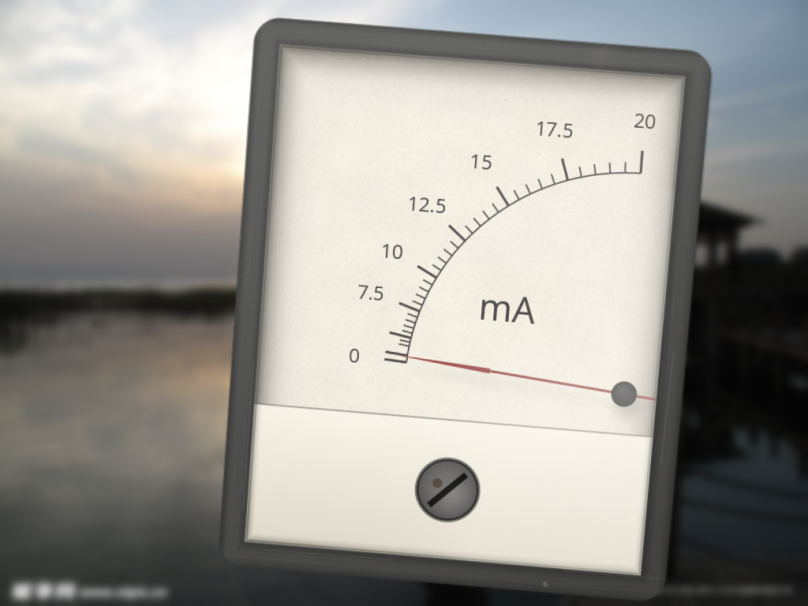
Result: 2.5 (mA)
